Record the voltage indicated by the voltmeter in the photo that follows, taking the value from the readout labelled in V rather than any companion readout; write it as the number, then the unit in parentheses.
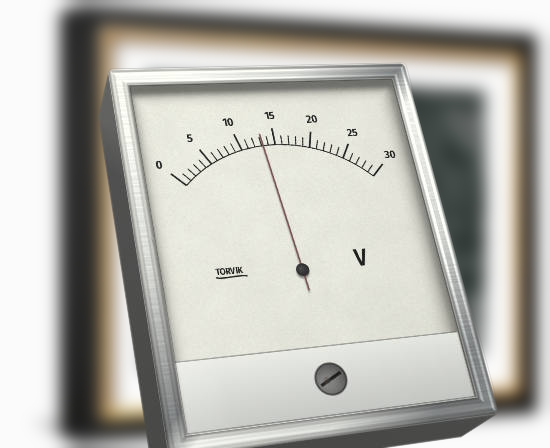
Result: 13 (V)
